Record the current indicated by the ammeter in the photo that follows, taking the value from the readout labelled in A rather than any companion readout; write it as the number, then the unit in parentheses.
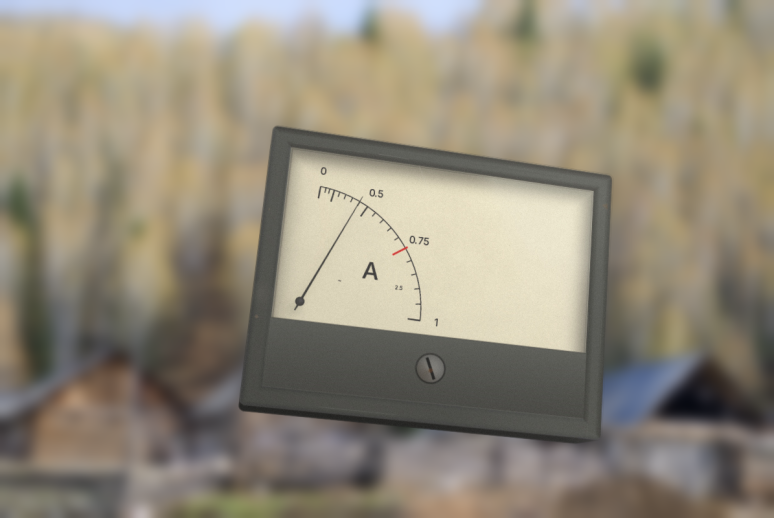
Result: 0.45 (A)
